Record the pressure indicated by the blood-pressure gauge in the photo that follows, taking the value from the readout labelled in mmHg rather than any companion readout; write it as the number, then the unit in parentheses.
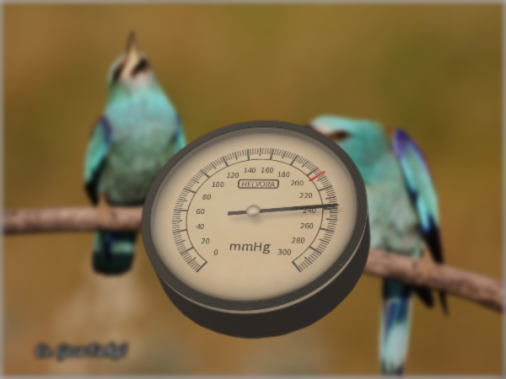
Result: 240 (mmHg)
